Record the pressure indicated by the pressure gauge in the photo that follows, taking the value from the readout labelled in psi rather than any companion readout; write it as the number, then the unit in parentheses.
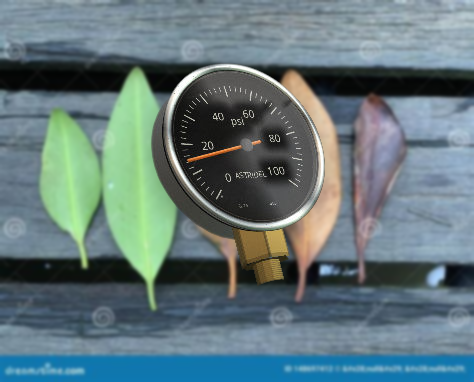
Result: 14 (psi)
